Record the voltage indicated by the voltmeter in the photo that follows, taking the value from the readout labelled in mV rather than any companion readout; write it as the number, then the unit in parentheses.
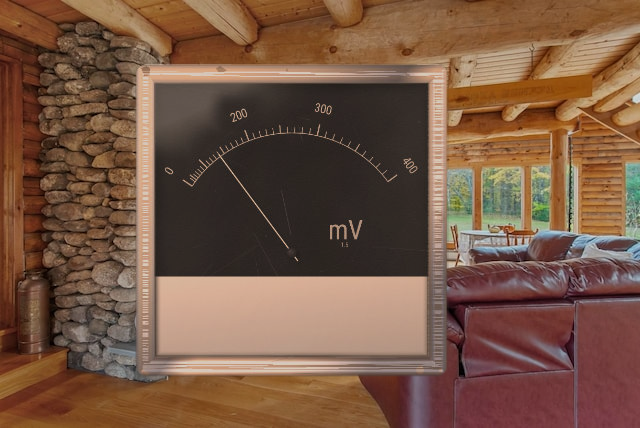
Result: 140 (mV)
